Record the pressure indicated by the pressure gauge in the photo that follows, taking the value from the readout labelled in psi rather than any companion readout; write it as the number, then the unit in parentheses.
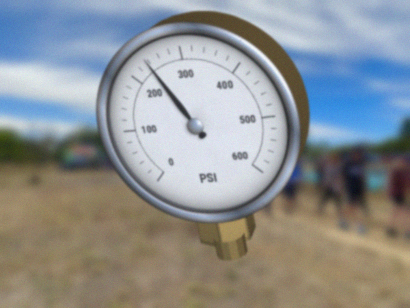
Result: 240 (psi)
